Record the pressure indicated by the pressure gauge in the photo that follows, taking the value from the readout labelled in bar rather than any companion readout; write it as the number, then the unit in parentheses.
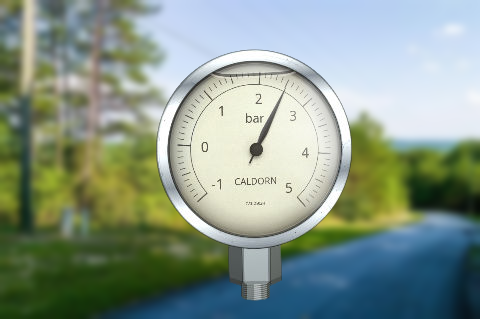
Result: 2.5 (bar)
